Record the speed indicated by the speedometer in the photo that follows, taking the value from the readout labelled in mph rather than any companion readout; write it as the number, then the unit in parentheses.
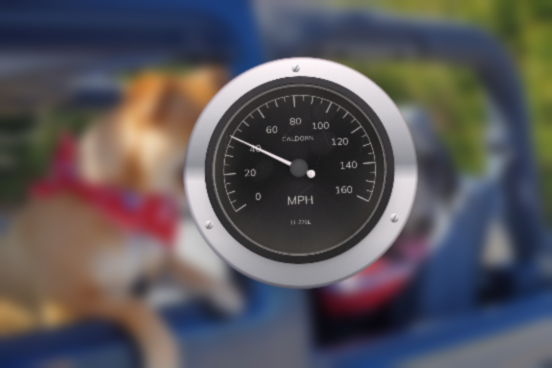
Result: 40 (mph)
